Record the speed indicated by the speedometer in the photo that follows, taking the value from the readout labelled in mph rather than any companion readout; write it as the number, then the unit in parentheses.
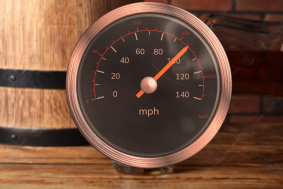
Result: 100 (mph)
